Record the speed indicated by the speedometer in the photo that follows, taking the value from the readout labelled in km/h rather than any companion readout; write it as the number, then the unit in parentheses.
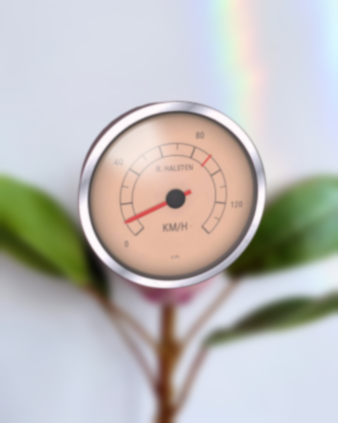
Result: 10 (km/h)
